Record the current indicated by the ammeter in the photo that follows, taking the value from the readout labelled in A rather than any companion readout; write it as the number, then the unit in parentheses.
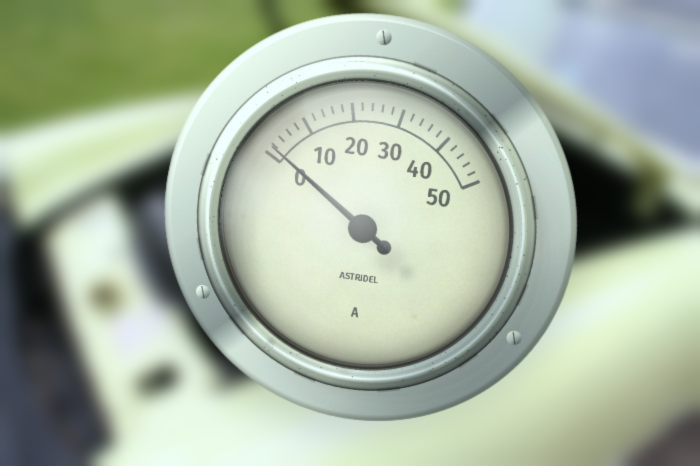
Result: 2 (A)
